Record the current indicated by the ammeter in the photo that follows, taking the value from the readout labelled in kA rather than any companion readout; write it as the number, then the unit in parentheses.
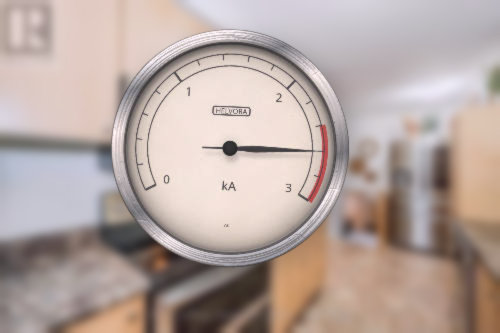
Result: 2.6 (kA)
